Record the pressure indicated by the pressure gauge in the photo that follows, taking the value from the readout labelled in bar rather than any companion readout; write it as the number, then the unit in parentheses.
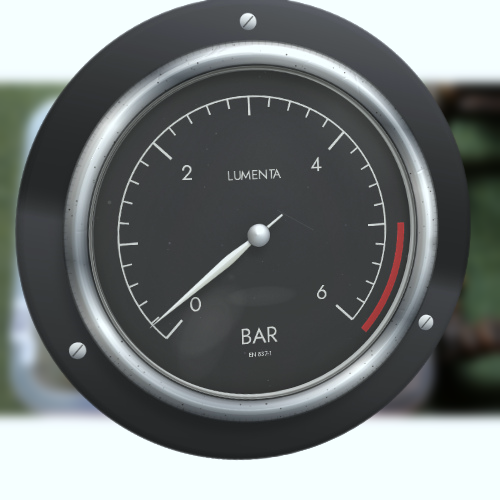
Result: 0.2 (bar)
